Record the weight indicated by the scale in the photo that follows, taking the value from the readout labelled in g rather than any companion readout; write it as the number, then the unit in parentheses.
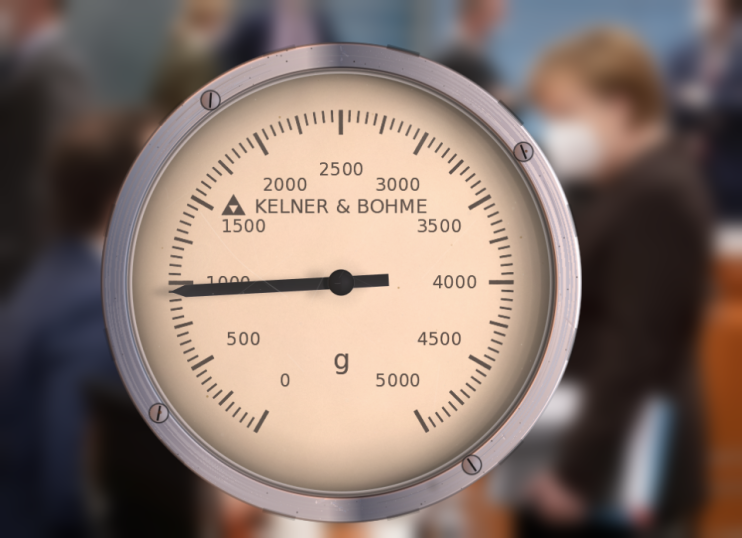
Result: 950 (g)
